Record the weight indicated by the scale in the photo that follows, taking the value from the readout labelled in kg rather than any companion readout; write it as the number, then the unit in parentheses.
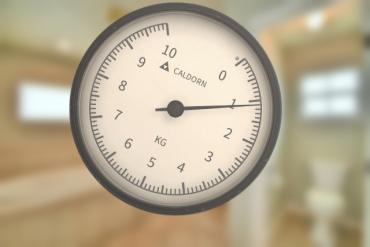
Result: 1.1 (kg)
